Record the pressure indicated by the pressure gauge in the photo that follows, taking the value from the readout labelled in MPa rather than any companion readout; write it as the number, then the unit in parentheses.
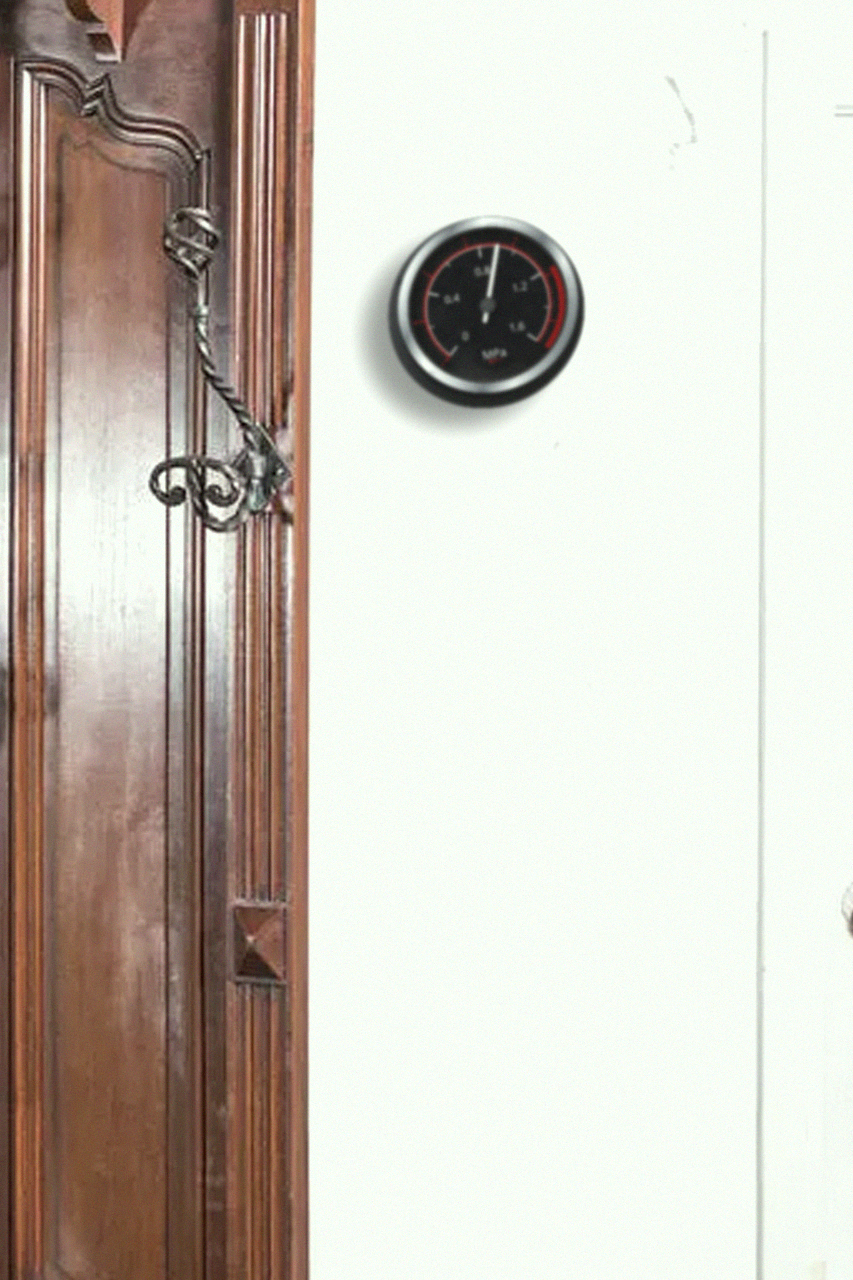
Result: 0.9 (MPa)
